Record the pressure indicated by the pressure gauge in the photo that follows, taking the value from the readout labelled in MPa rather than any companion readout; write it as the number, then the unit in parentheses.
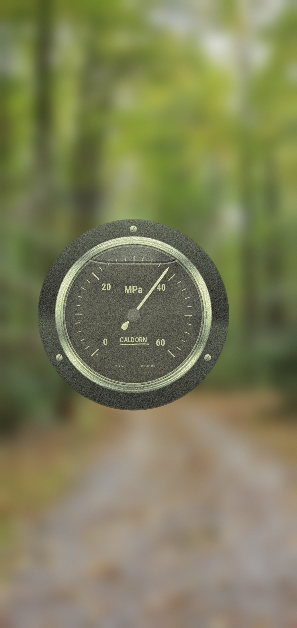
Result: 38 (MPa)
